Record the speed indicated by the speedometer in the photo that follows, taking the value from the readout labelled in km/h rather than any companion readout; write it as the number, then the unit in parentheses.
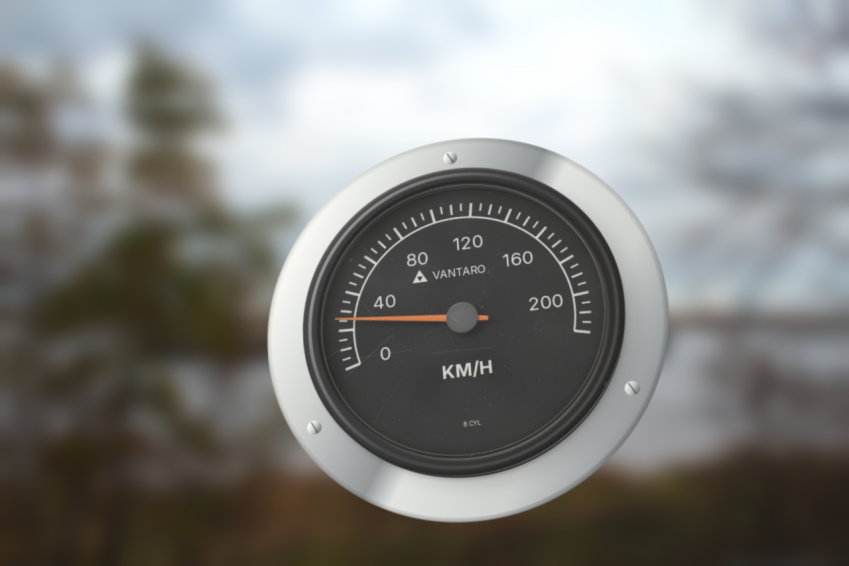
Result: 25 (km/h)
